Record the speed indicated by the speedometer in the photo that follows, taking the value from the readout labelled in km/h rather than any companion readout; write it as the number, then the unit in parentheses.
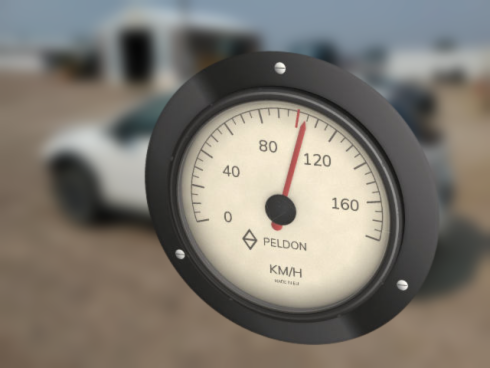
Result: 105 (km/h)
